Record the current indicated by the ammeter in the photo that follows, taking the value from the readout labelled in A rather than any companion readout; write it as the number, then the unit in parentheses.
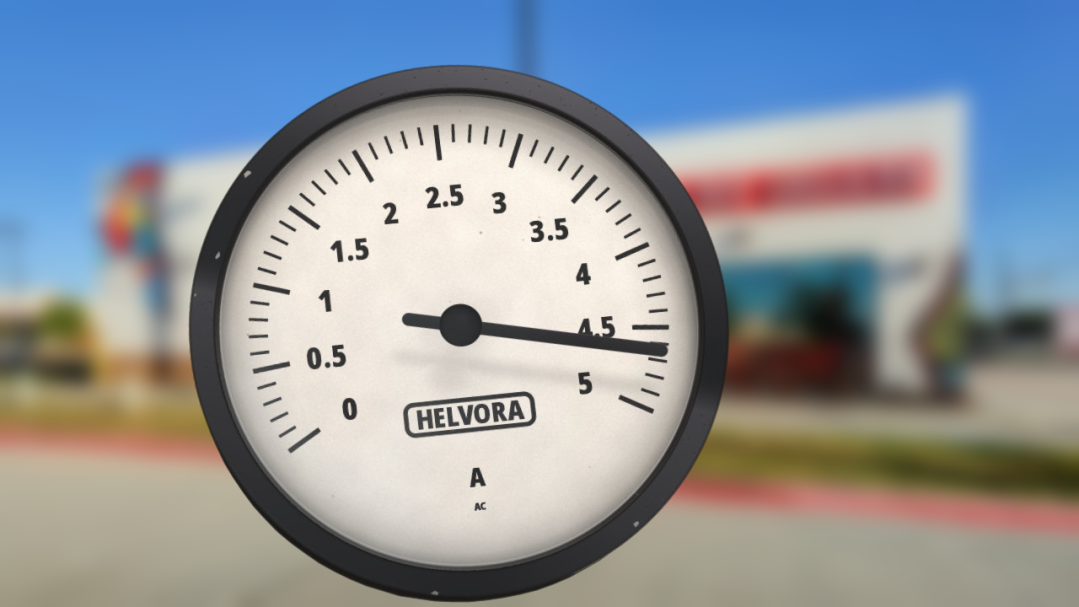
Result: 4.65 (A)
